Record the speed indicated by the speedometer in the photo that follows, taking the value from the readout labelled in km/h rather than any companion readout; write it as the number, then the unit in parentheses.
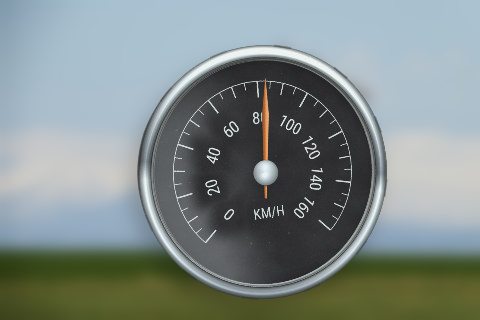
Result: 82.5 (km/h)
